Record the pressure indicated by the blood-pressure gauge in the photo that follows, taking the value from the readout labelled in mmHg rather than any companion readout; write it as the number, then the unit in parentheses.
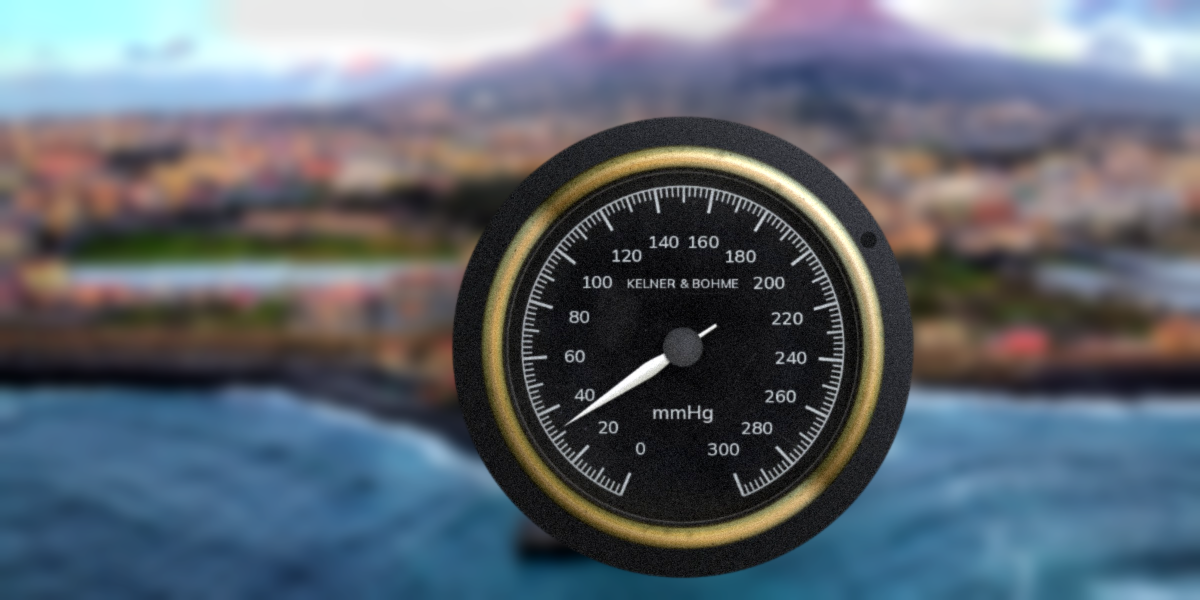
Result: 32 (mmHg)
